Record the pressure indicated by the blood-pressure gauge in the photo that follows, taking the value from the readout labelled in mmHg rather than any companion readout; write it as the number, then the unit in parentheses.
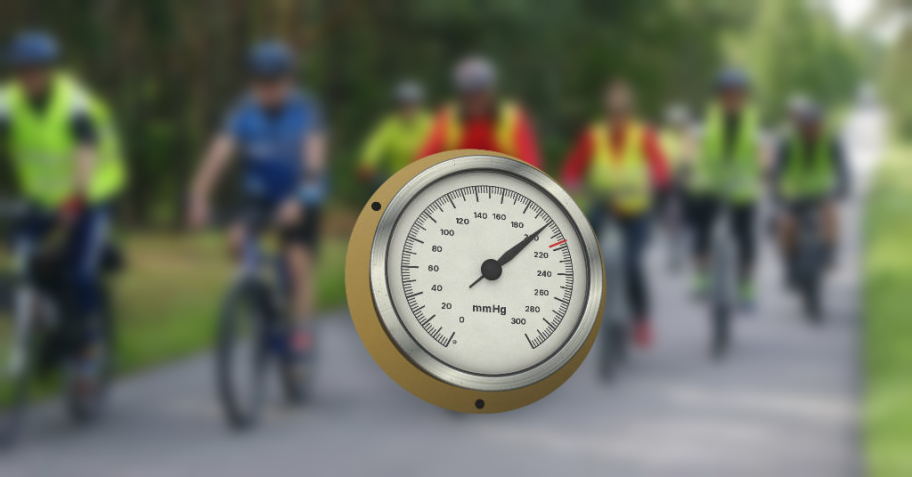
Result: 200 (mmHg)
